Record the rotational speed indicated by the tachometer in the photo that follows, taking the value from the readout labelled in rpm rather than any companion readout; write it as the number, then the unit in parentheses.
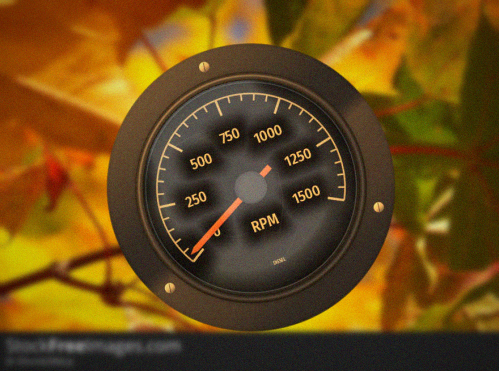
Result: 25 (rpm)
